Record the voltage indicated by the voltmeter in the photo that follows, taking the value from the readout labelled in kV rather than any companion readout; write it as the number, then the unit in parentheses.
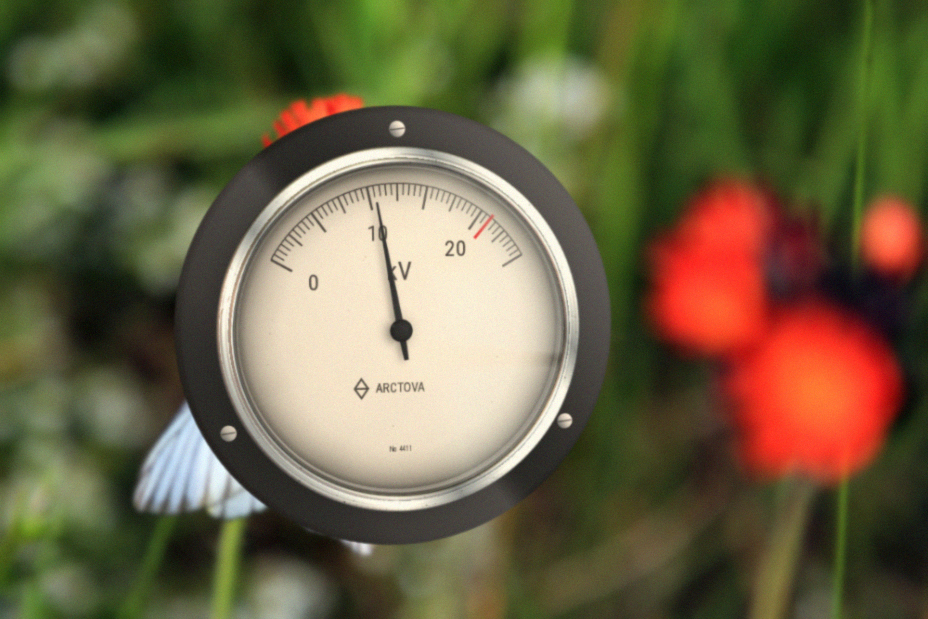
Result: 10.5 (kV)
